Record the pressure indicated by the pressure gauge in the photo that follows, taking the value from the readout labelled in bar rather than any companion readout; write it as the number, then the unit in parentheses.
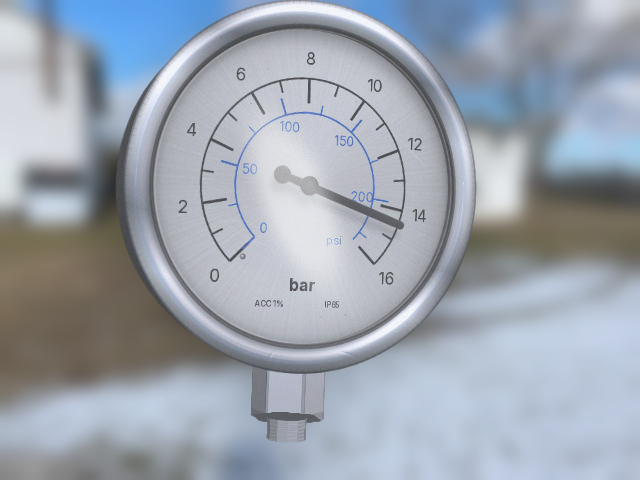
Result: 14.5 (bar)
